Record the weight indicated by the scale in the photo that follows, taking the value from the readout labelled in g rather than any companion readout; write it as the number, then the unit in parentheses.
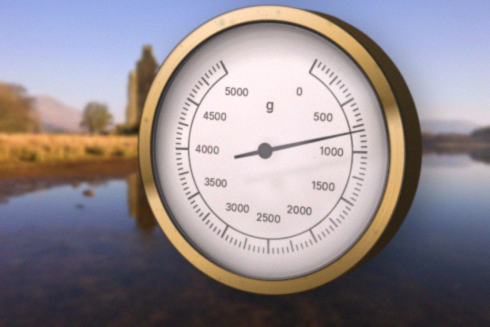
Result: 800 (g)
